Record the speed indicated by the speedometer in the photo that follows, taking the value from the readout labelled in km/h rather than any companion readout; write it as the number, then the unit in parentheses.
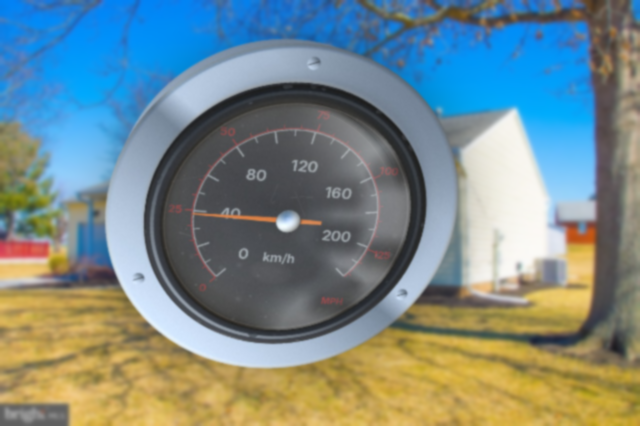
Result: 40 (km/h)
